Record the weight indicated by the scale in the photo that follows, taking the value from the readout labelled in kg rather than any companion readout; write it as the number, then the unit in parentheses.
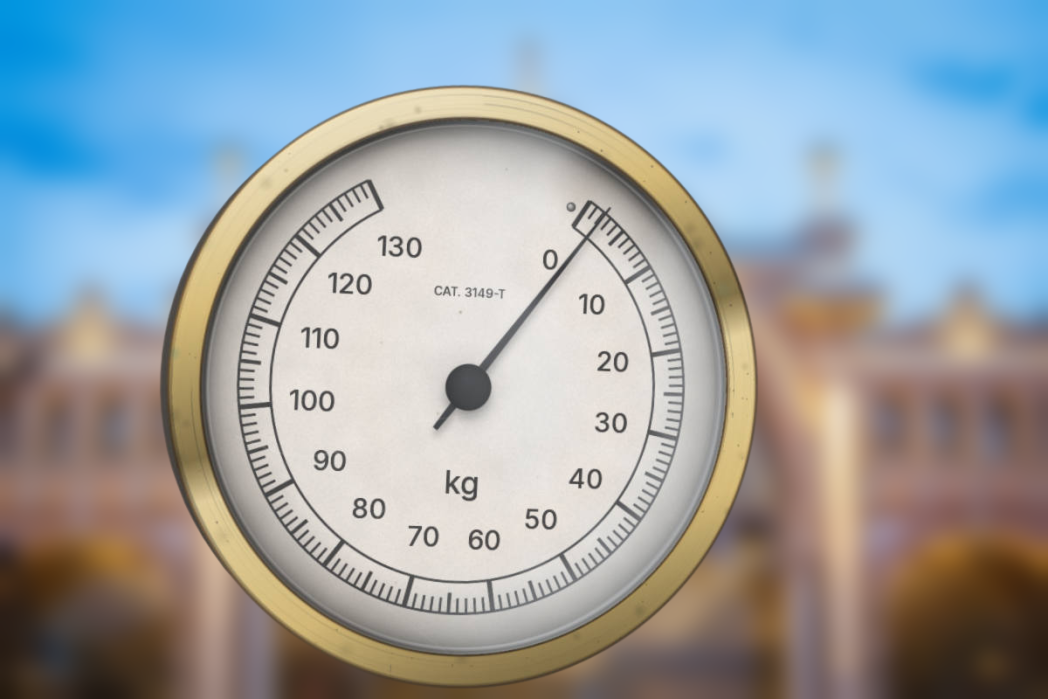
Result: 2 (kg)
